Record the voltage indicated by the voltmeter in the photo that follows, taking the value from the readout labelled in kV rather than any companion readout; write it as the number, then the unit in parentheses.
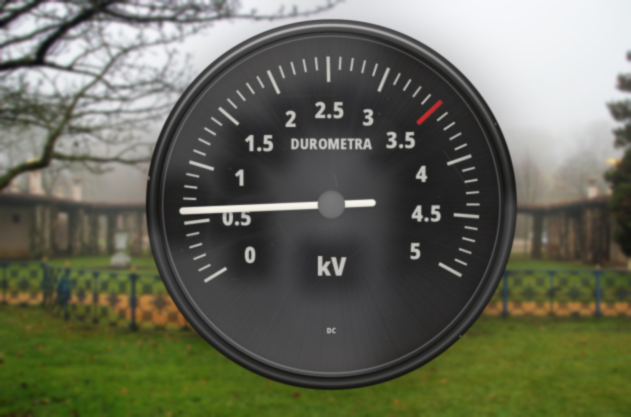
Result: 0.6 (kV)
